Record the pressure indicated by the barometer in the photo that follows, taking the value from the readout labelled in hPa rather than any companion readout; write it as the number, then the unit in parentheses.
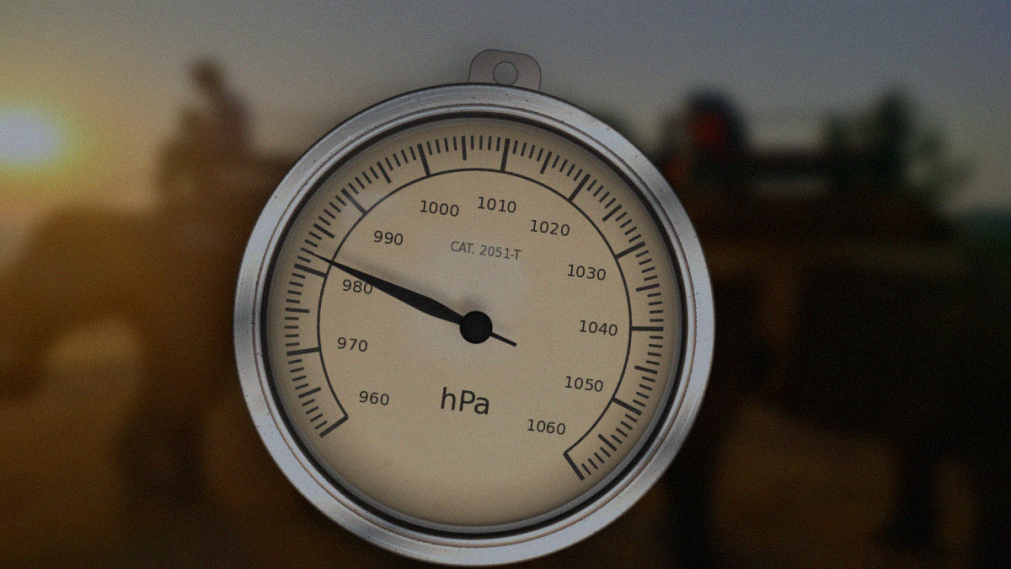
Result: 982 (hPa)
